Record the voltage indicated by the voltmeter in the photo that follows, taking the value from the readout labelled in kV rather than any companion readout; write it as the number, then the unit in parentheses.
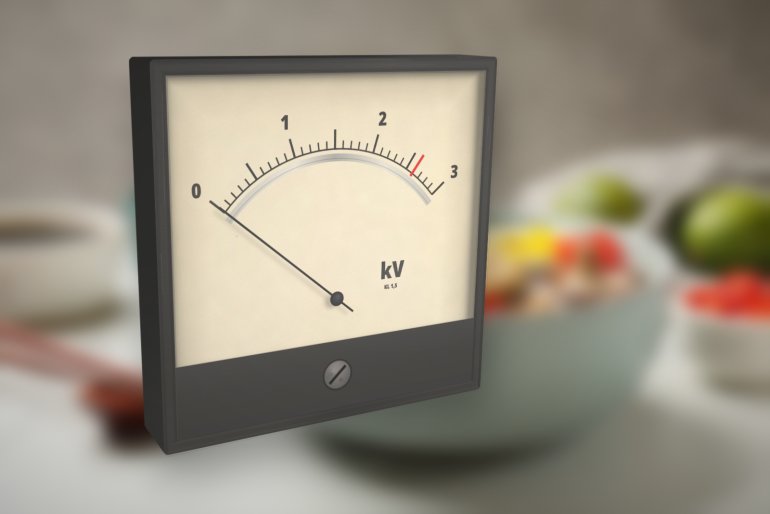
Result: 0 (kV)
